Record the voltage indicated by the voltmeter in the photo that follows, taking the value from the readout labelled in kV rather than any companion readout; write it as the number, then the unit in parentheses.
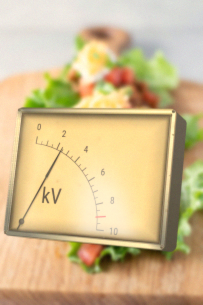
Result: 2.5 (kV)
